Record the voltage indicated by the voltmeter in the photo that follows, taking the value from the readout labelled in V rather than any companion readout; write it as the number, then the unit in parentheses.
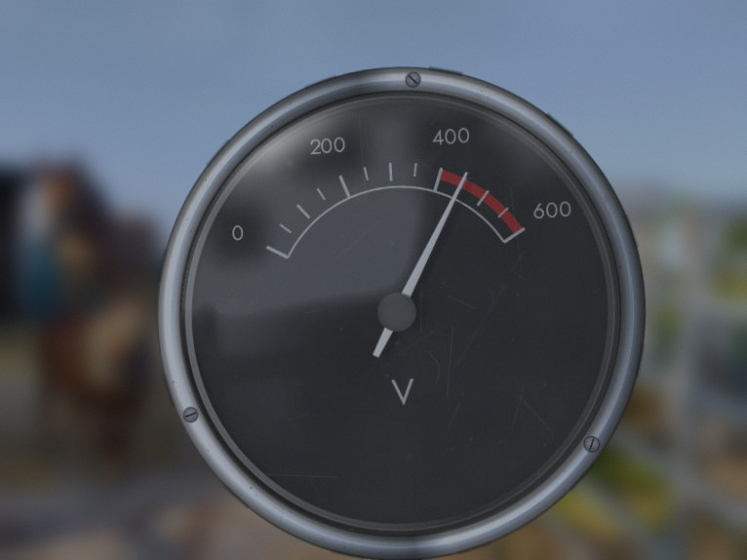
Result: 450 (V)
